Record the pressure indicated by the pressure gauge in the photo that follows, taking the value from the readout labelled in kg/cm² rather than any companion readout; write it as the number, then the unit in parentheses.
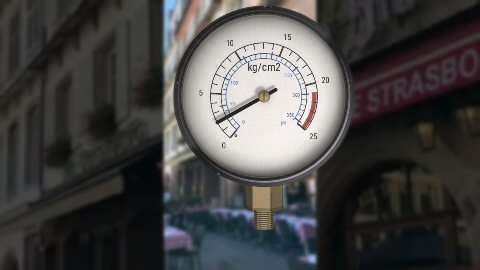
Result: 2 (kg/cm²)
